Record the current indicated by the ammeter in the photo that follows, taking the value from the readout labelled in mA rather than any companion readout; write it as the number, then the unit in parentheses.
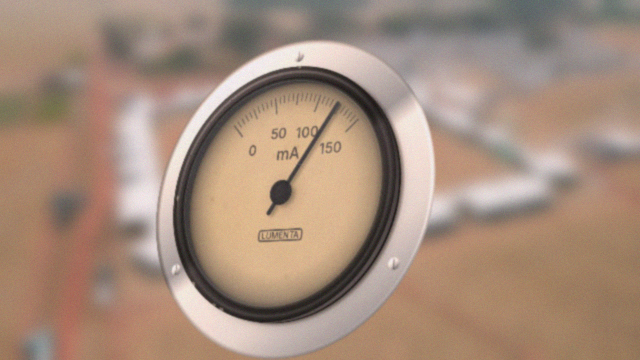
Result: 125 (mA)
